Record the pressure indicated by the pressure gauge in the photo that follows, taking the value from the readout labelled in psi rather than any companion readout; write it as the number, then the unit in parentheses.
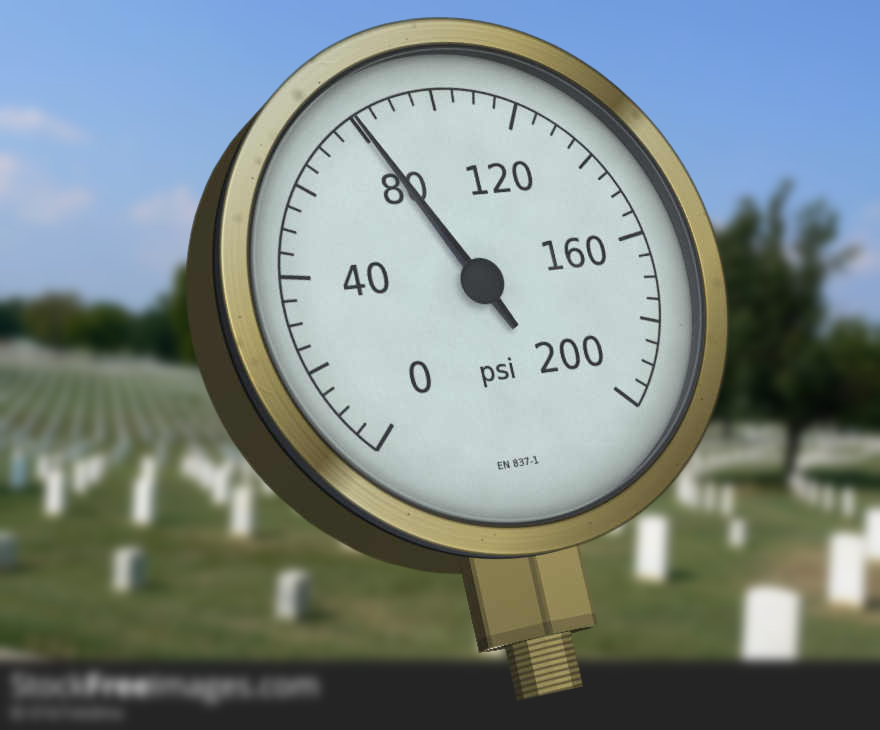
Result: 80 (psi)
